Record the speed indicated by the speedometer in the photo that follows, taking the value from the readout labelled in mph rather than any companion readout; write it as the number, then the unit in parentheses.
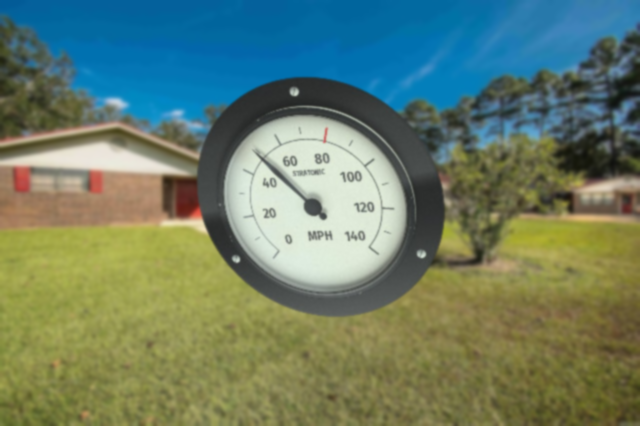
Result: 50 (mph)
